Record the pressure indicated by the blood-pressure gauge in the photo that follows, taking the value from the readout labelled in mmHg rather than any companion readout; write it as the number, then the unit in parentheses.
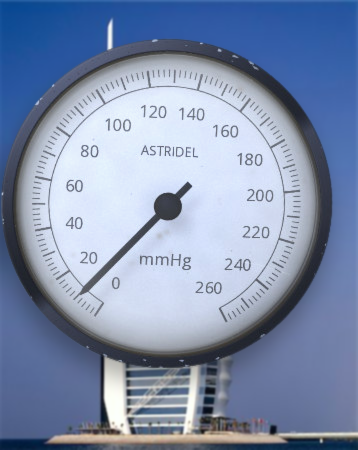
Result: 10 (mmHg)
